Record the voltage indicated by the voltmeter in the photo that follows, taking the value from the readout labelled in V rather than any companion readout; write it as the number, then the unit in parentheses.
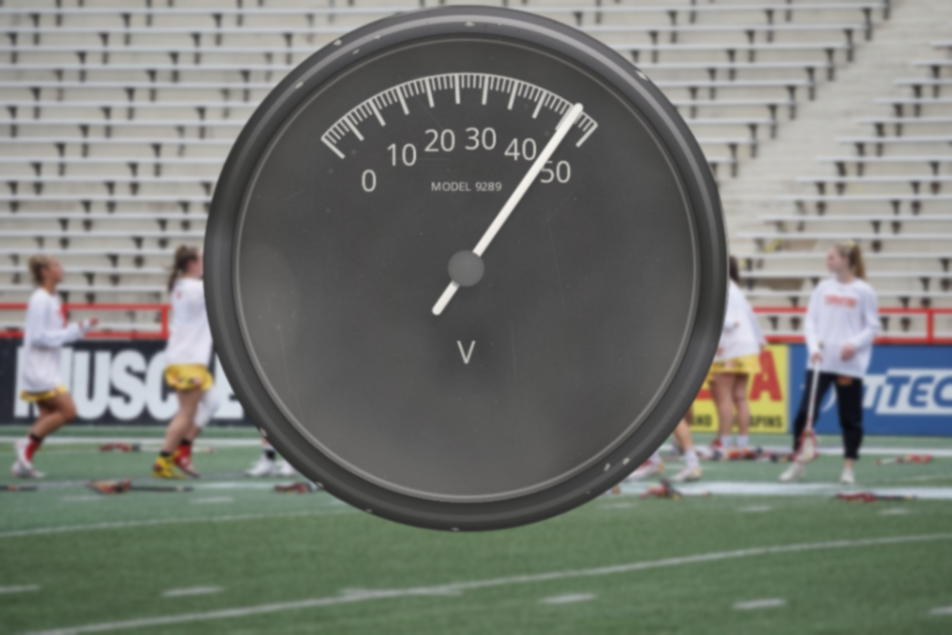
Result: 46 (V)
